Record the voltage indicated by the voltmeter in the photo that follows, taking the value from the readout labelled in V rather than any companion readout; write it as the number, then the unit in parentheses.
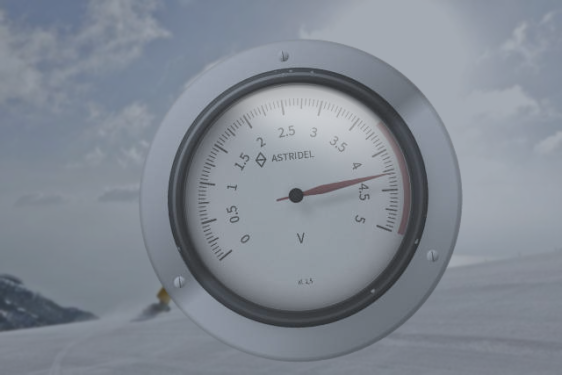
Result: 4.3 (V)
